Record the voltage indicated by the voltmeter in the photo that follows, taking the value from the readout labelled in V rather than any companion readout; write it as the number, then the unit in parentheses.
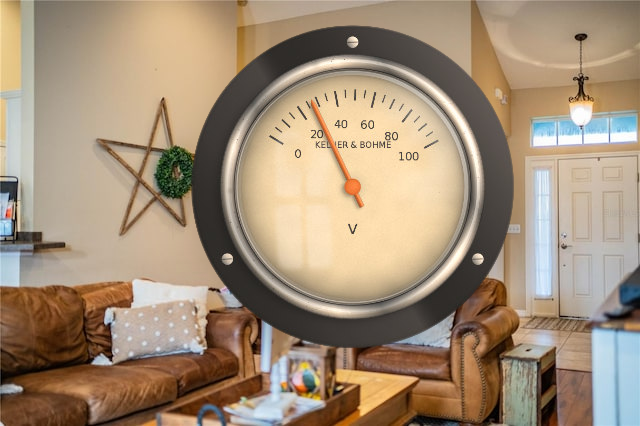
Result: 27.5 (V)
